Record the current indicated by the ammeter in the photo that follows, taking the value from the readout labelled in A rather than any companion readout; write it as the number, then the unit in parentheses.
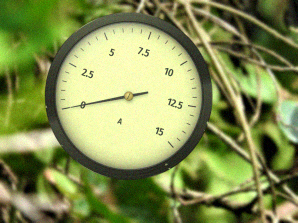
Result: 0 (A)
